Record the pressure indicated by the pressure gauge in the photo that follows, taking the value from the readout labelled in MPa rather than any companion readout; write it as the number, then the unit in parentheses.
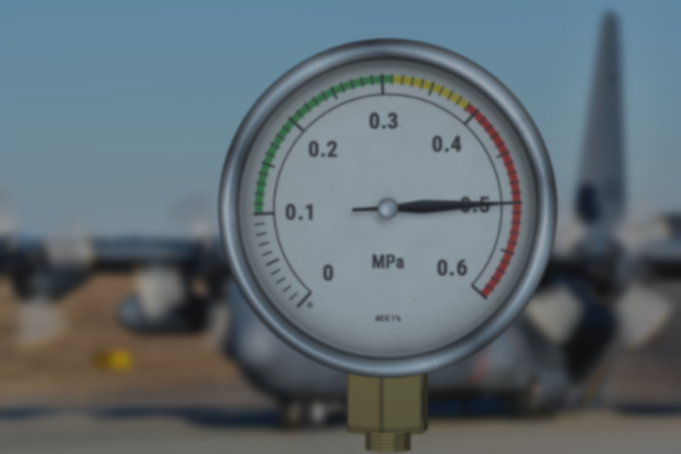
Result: 0.5 (MPa)
